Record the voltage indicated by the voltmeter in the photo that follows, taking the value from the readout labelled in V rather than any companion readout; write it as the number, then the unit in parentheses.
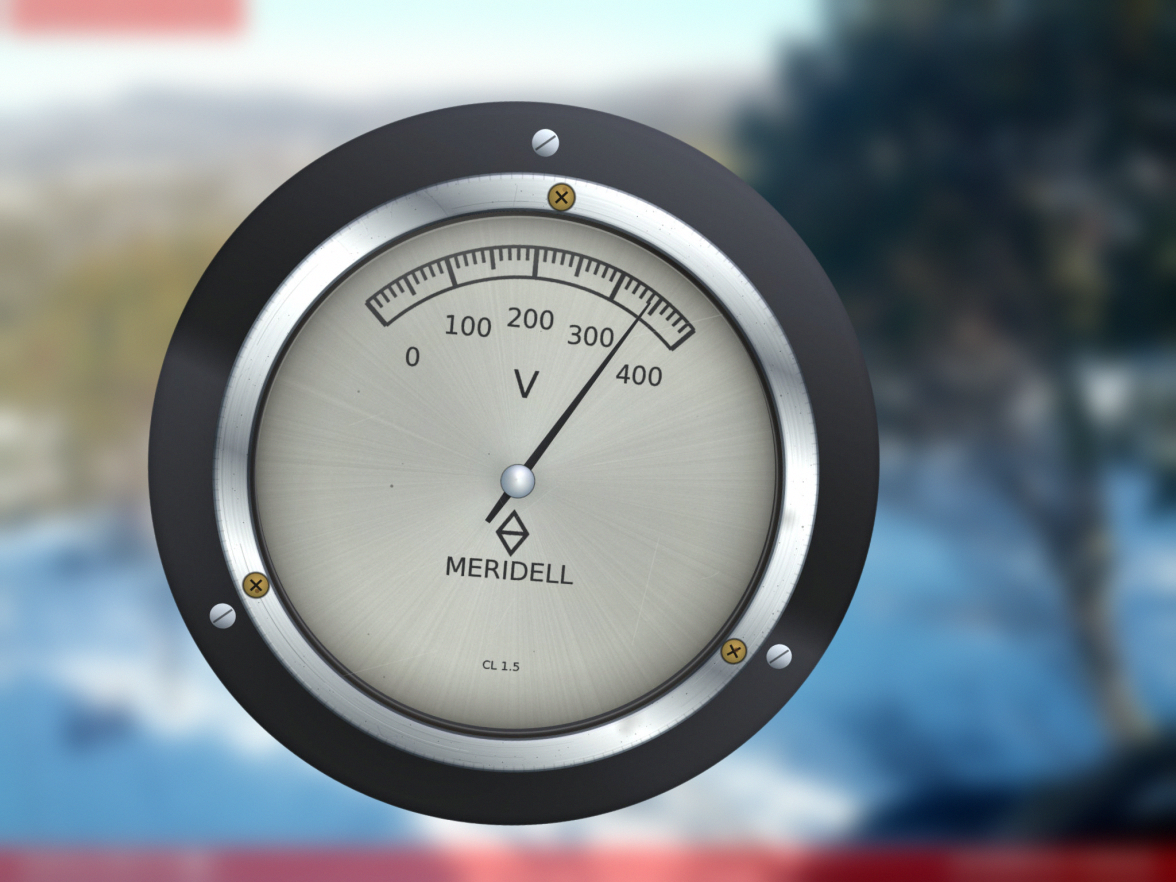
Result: 340 (V)
